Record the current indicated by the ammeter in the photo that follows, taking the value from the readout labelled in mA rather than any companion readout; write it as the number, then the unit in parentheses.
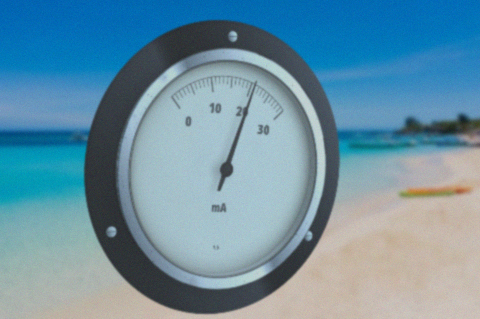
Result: 20 (mA)
